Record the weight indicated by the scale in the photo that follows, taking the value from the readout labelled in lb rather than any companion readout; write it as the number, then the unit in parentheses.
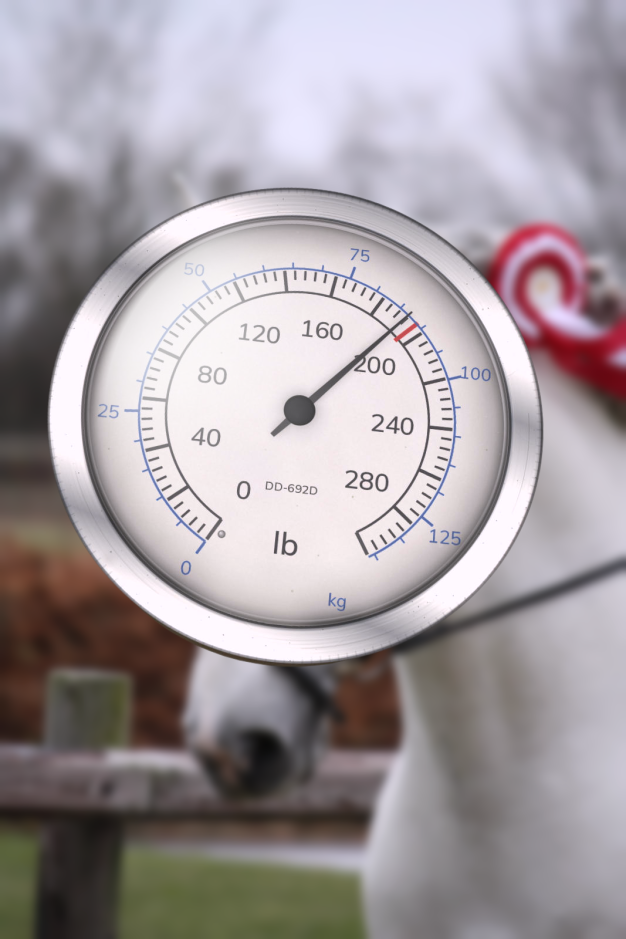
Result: 192 (lb)
